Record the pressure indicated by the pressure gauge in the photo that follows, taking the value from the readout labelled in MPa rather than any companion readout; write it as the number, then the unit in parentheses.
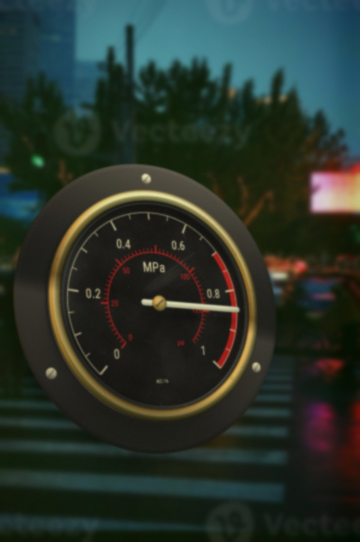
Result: 0.85 (MPa)
